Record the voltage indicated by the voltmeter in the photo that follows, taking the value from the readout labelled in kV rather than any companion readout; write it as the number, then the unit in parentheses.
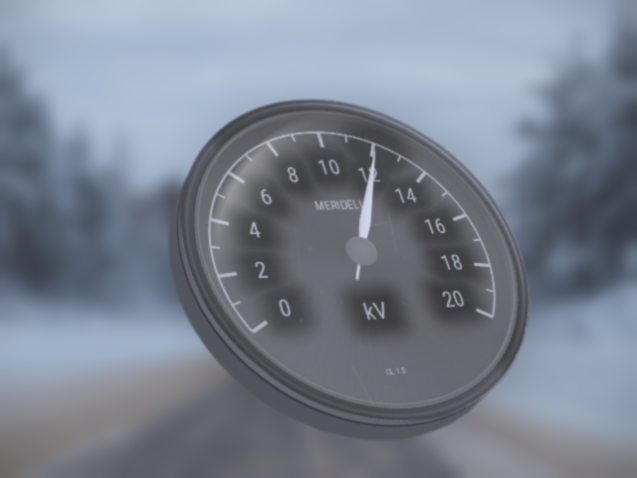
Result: 12 (kV)
